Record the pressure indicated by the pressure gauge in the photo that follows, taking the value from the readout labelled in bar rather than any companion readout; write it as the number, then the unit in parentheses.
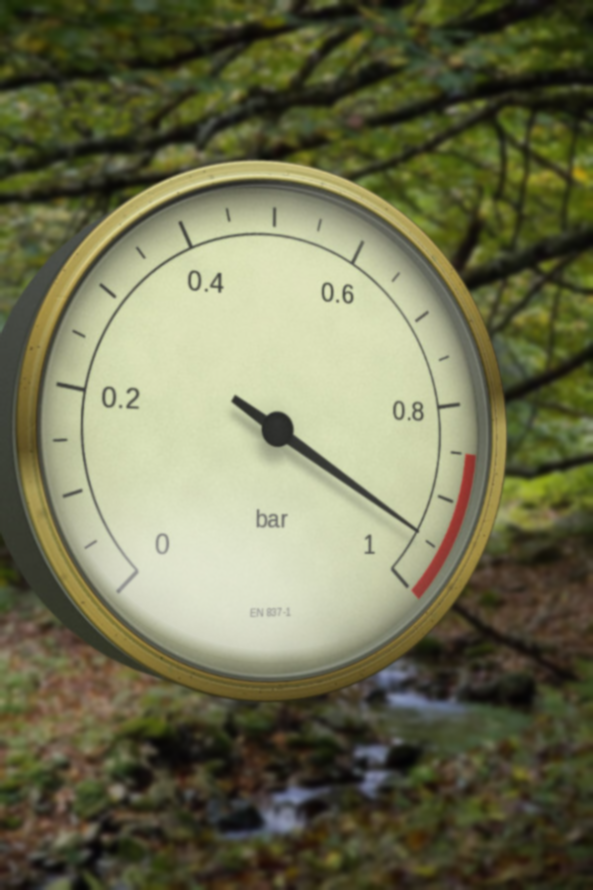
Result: 0.95 (bar)
